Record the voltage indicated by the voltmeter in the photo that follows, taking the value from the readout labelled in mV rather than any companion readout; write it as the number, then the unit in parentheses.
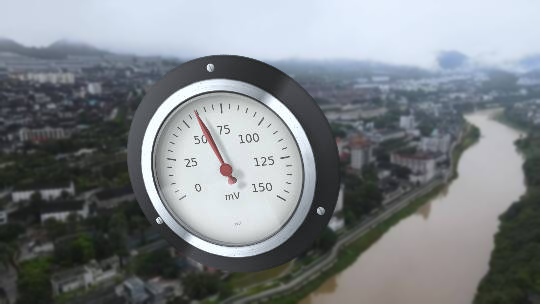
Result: 60 (mV)
